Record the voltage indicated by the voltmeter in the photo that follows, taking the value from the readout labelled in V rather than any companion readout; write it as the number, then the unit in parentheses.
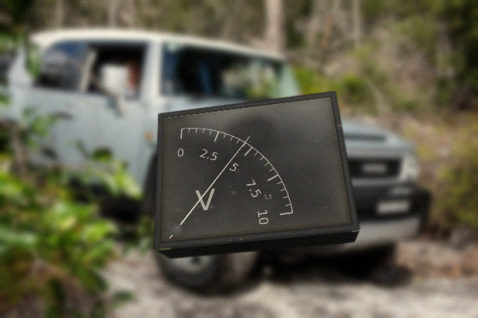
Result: 4.5 (V)
